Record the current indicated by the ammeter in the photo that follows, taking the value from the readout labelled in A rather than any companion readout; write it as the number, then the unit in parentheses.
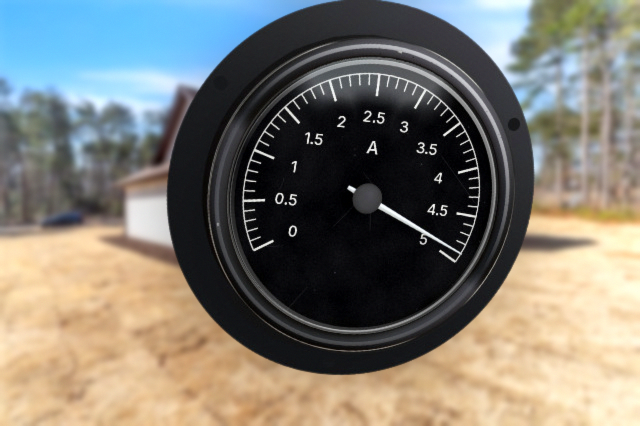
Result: 4.9 (A)
